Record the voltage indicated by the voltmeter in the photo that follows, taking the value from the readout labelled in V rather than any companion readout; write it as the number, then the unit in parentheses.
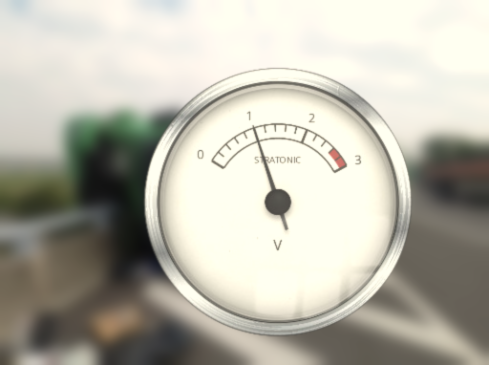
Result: 1 (V)
